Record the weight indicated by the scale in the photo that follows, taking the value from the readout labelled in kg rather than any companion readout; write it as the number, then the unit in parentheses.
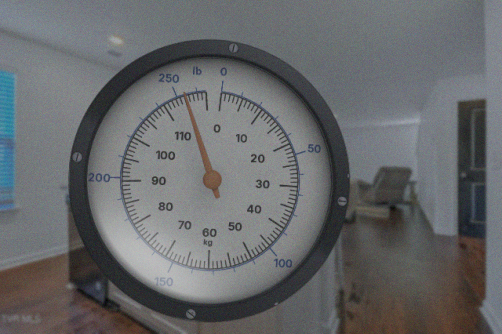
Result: 115 (kg)
